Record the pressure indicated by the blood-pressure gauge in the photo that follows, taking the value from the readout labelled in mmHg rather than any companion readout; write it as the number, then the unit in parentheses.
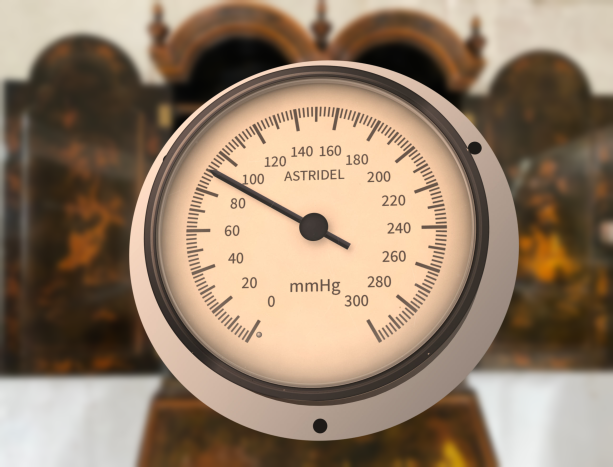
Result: 90 (mmHg)
